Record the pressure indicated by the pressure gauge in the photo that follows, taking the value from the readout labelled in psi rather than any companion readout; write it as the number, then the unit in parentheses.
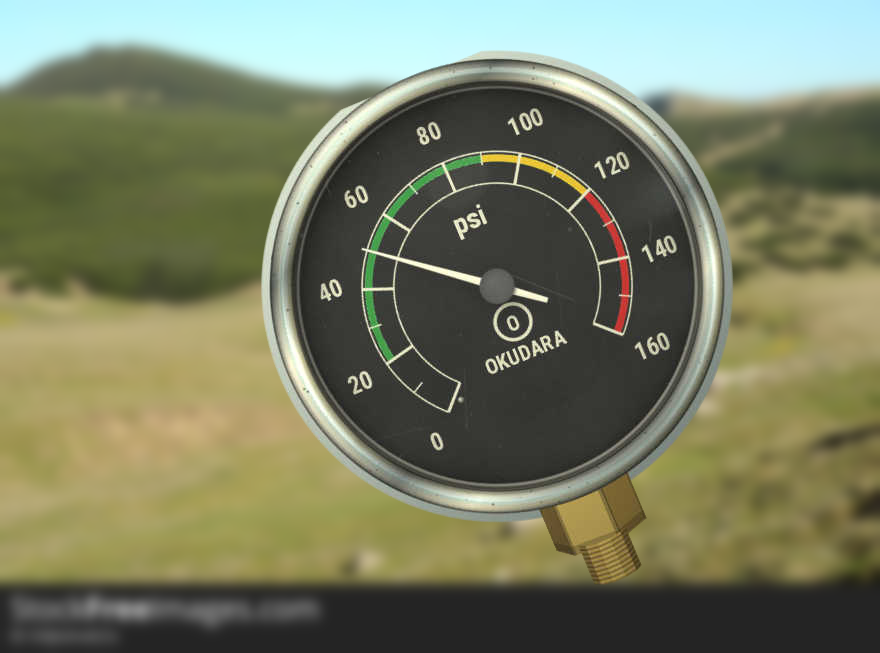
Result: 50 (psi)
